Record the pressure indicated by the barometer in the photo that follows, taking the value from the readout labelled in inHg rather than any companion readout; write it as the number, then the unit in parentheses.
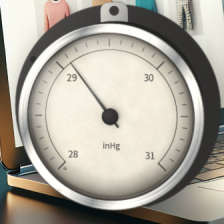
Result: 29.1 (inHg)
